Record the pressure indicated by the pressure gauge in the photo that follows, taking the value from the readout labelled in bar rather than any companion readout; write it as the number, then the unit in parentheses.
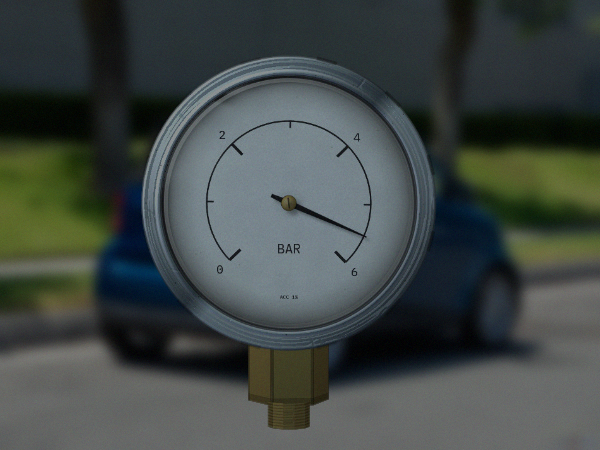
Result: 5.5 (bar)
